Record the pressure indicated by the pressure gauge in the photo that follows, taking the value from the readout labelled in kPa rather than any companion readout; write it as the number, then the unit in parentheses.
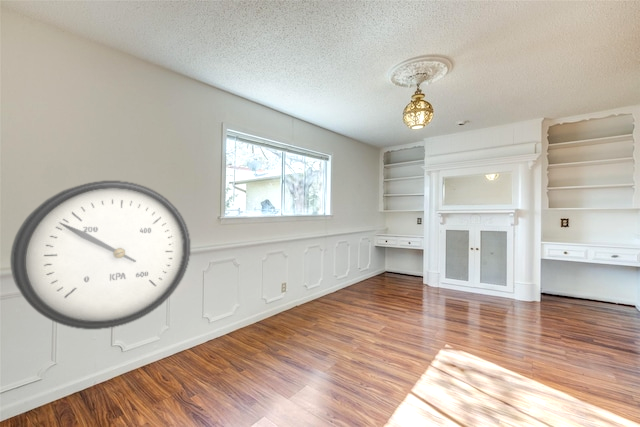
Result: 170 (kPa)
